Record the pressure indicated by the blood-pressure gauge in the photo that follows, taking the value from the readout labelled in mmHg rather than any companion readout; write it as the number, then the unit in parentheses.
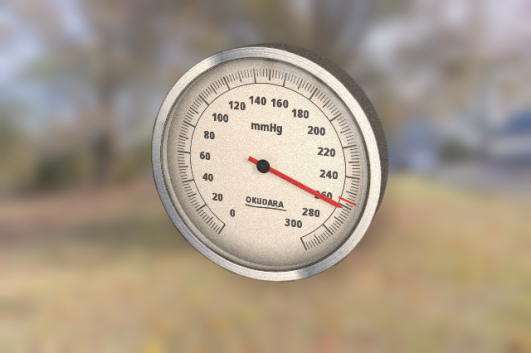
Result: 260 (mmHg)
